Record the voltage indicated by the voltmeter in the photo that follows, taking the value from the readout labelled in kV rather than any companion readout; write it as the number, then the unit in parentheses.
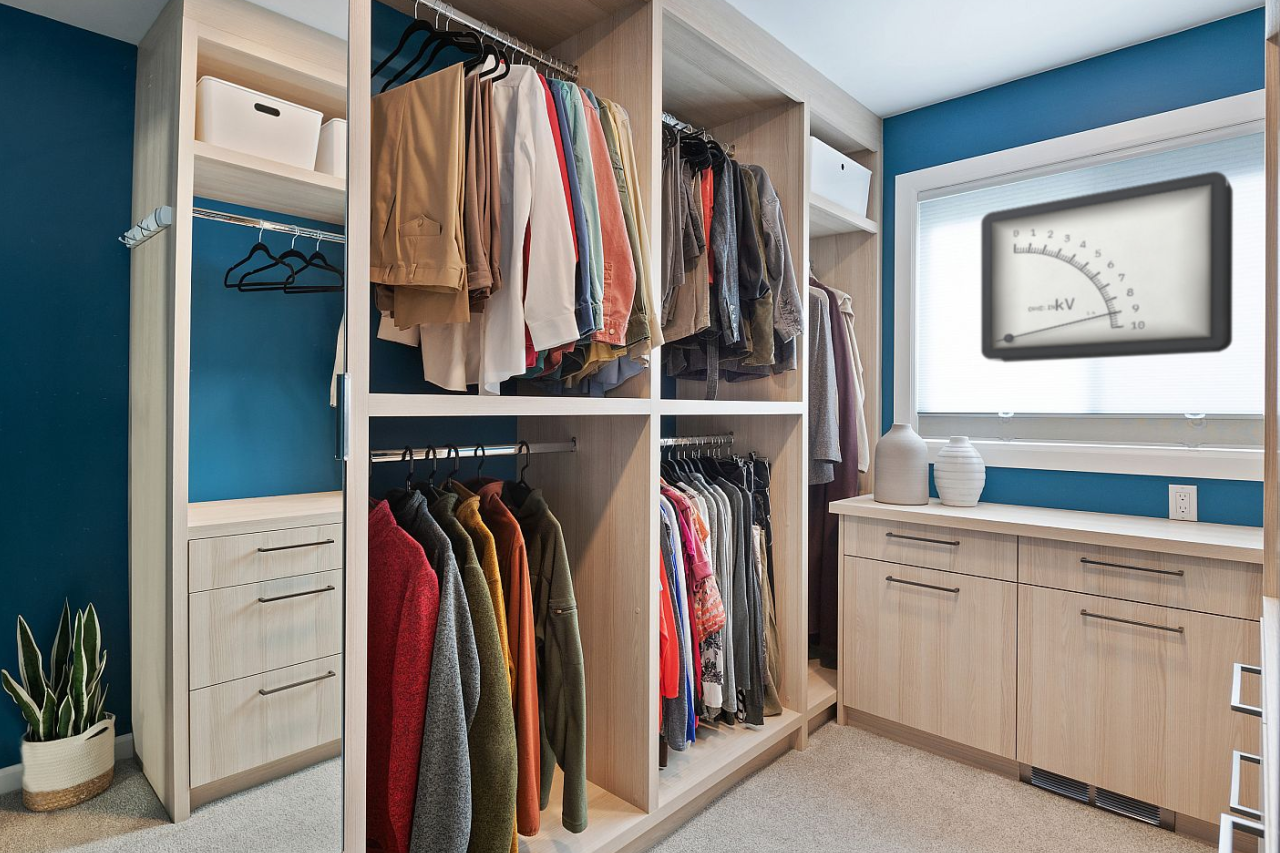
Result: 9 (kV)
